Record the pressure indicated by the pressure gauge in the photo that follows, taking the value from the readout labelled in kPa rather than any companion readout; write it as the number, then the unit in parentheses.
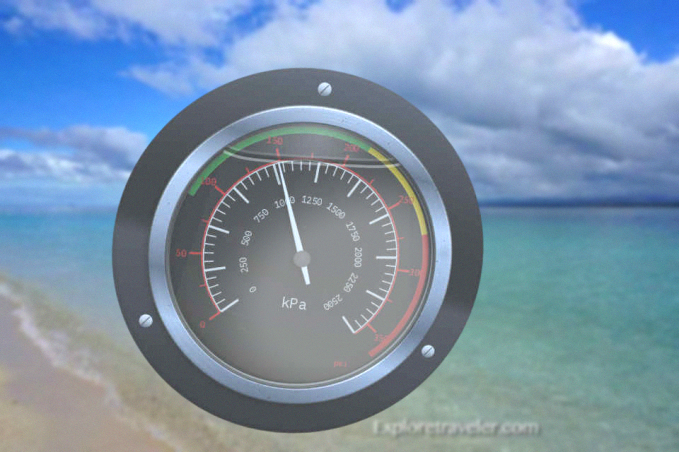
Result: 1025 (kPa)
